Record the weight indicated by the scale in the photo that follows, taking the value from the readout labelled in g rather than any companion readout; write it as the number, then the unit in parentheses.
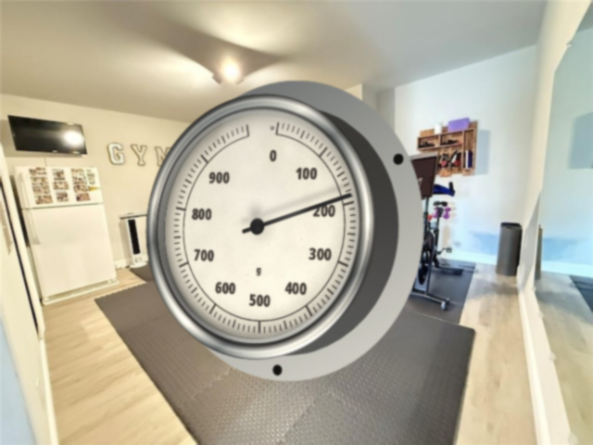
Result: 190 (g)
